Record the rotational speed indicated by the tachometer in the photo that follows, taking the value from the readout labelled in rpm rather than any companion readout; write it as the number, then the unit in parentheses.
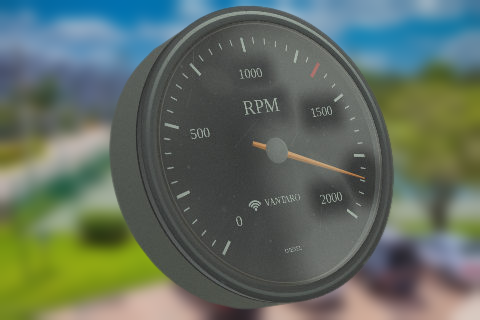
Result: 1850 (rpm)
